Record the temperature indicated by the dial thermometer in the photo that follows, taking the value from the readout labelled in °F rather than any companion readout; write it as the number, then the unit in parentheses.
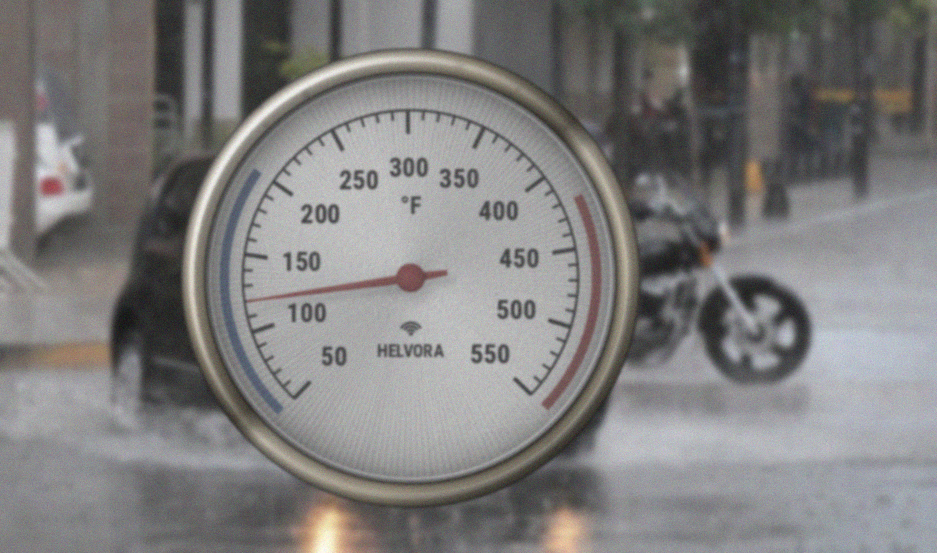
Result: 120 (°F)
